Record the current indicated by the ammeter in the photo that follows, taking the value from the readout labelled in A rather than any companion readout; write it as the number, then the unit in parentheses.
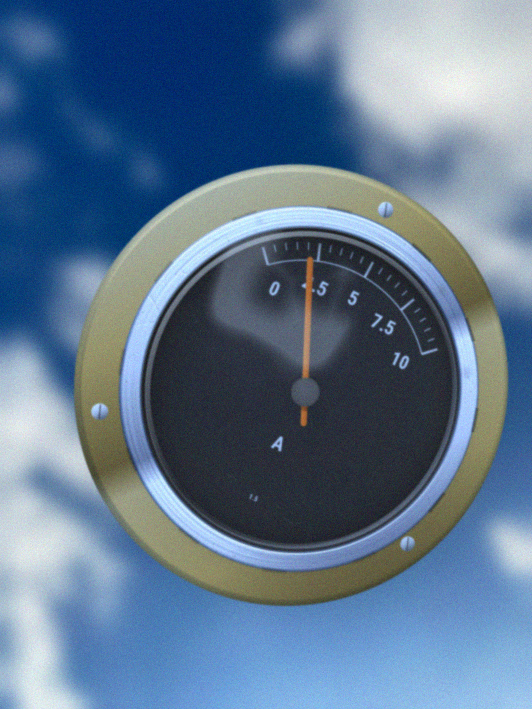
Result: 2 (A)
